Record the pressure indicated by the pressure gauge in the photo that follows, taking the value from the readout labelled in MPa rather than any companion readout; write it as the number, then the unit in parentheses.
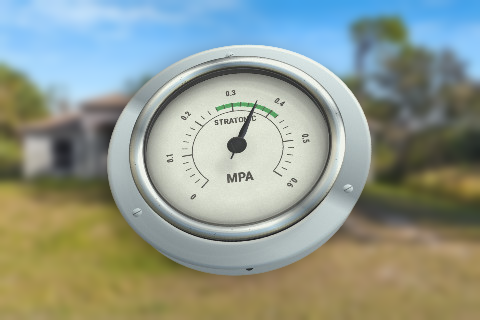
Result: 0.36 (MPa)
